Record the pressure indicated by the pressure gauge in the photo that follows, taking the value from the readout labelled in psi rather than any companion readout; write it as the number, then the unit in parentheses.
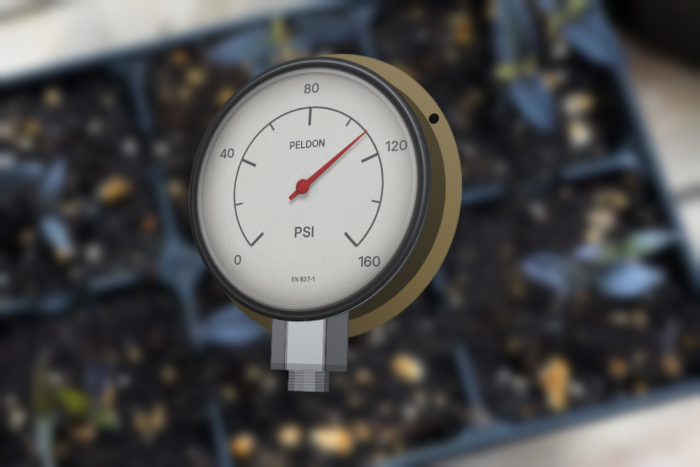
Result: 110 (psi)
